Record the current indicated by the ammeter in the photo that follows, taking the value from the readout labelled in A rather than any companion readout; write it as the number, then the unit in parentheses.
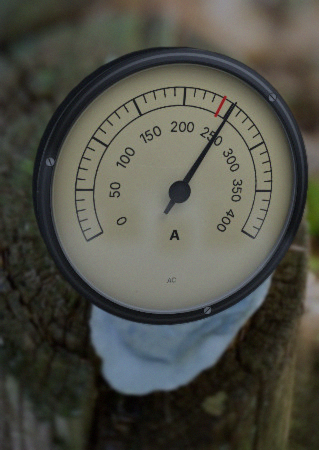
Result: 250 (A)
